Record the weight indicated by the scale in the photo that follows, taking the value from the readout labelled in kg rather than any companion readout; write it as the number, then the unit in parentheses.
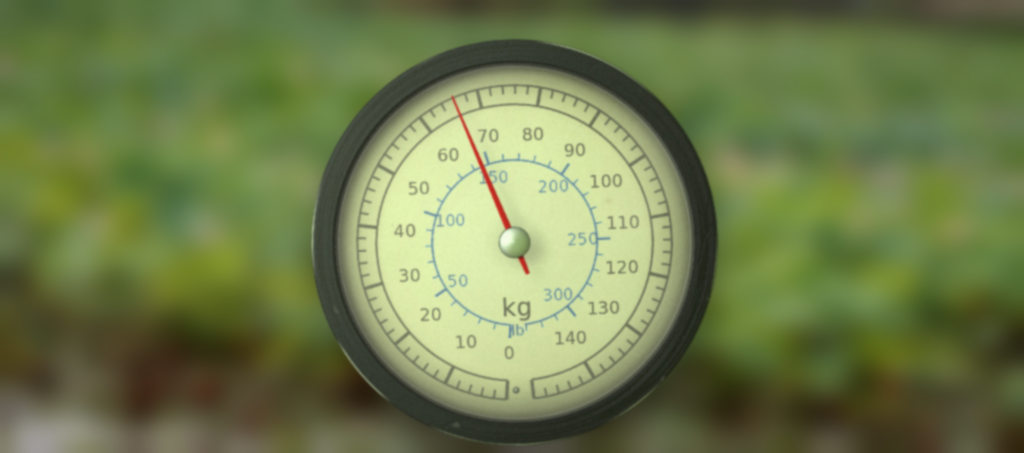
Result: 66 (kg)
